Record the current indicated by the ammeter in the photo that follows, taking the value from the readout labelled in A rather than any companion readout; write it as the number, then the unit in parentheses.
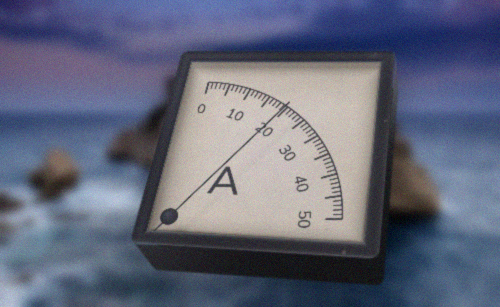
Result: 20 (A)
